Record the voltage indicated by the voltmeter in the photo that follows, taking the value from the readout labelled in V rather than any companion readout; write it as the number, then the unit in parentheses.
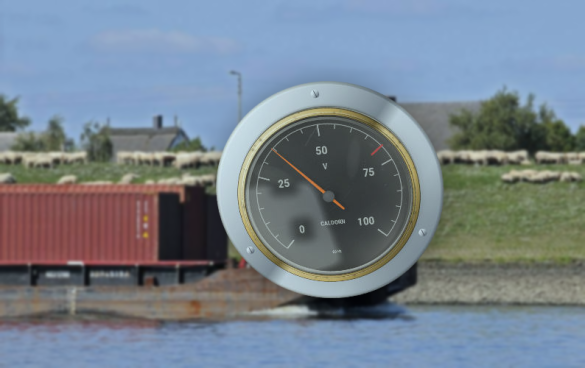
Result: 35 (V)
